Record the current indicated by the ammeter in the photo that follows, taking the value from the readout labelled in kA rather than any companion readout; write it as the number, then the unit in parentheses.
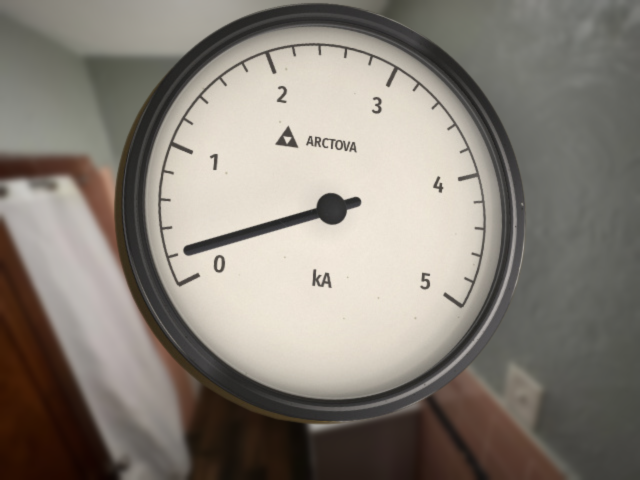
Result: 0.2 (kA)
